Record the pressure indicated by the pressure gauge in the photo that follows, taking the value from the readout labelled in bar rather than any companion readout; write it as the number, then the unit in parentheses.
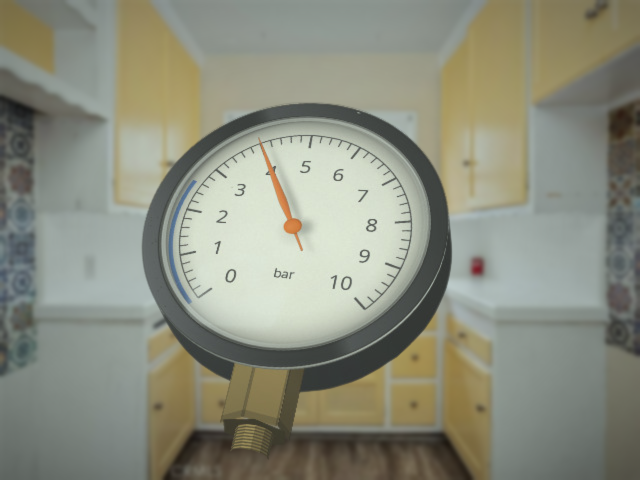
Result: 4 (bar)
